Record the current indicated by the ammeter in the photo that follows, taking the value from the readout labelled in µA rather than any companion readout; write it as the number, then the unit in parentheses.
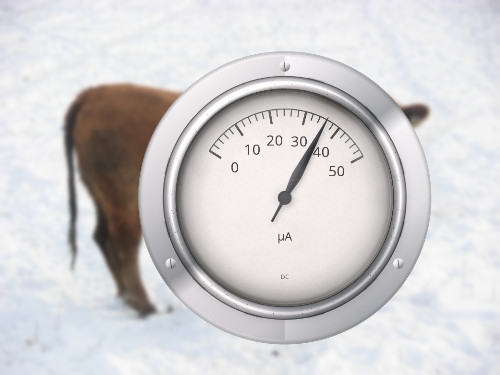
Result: 36 (µA)
